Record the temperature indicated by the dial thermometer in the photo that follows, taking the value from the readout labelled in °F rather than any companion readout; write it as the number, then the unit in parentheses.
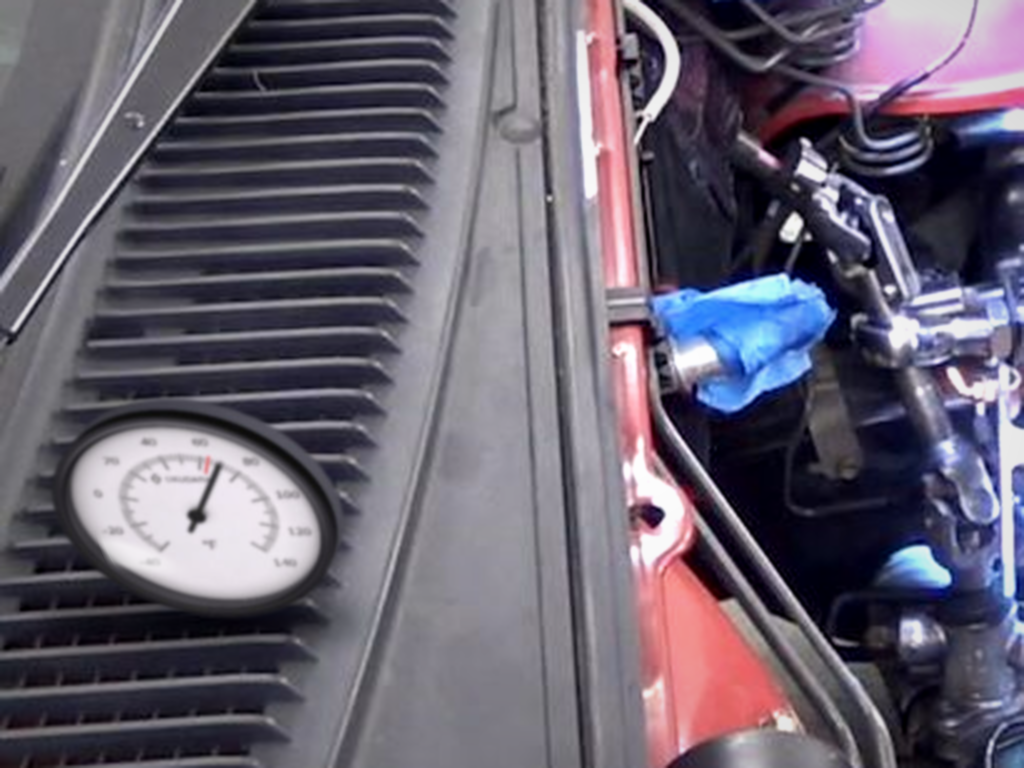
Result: 70 (°F)
